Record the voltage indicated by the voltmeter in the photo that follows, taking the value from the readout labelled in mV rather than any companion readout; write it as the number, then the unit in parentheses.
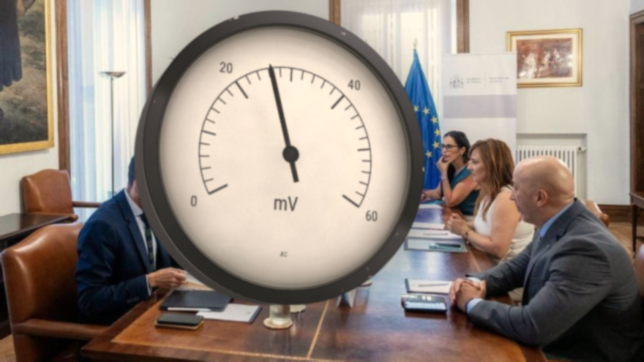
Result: 26 (mV)
